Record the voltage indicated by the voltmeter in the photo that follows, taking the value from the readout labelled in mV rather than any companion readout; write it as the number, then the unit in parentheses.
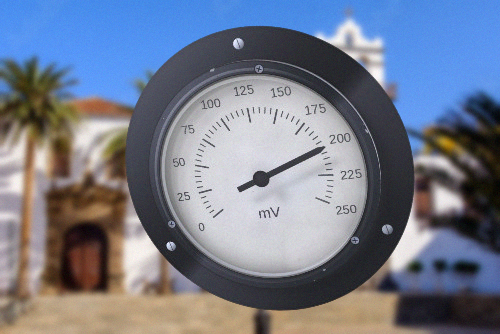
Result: 200 (mV)
